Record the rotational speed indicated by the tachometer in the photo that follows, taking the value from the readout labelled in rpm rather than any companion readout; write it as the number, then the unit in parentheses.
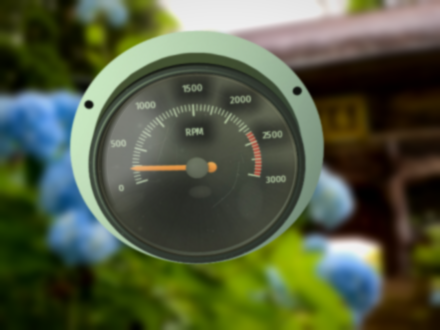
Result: 250 (rpm)
